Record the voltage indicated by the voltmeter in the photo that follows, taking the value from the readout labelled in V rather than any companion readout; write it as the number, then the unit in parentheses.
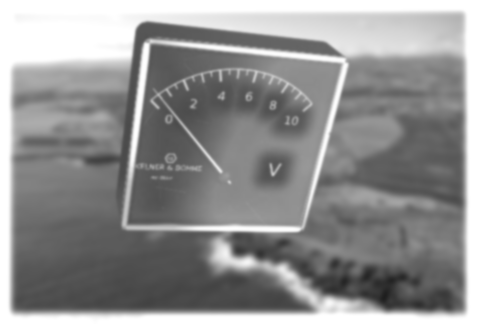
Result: 0.5 (V)
